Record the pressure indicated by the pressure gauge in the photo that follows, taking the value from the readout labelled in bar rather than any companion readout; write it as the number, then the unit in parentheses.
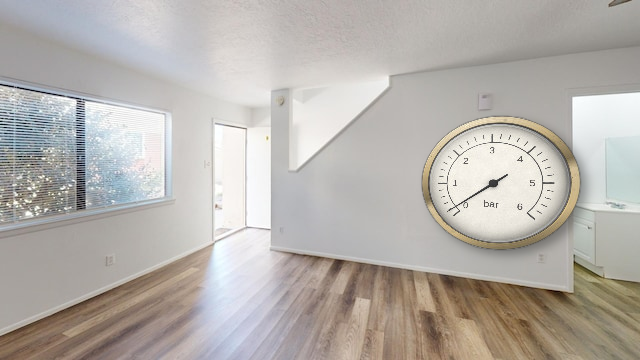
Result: 0.2 (bar)
